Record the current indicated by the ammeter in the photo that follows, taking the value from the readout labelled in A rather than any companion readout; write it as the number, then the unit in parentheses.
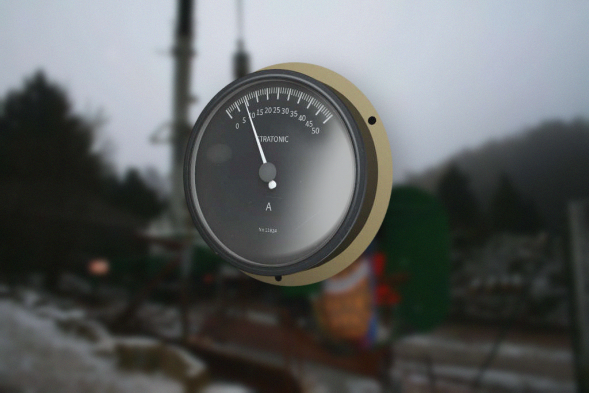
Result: 10 (A)
